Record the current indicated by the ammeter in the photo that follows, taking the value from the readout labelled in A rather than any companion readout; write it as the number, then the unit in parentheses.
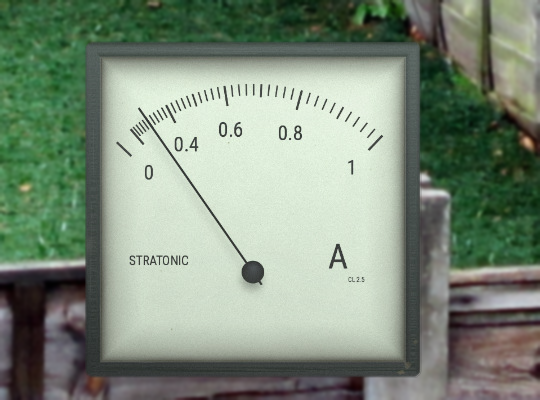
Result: 0.3 (A)
